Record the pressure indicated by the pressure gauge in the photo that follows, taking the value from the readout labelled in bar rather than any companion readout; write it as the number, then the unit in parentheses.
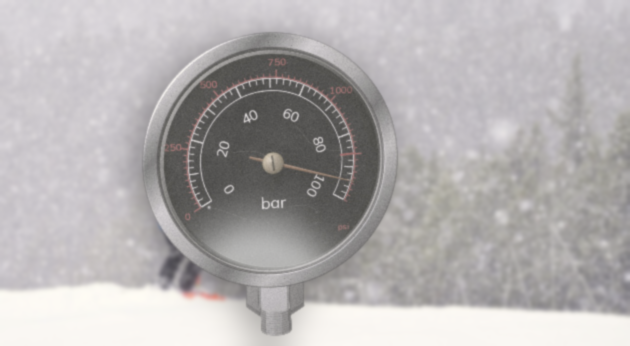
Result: 94 (bar)
